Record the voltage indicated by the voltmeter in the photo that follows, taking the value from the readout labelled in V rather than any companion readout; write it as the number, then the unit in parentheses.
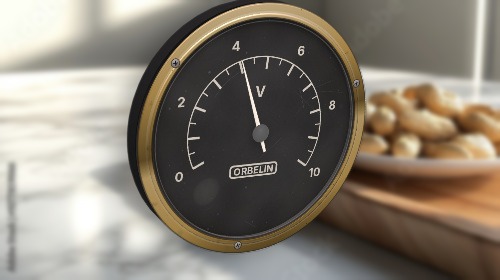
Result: 4 (V)
